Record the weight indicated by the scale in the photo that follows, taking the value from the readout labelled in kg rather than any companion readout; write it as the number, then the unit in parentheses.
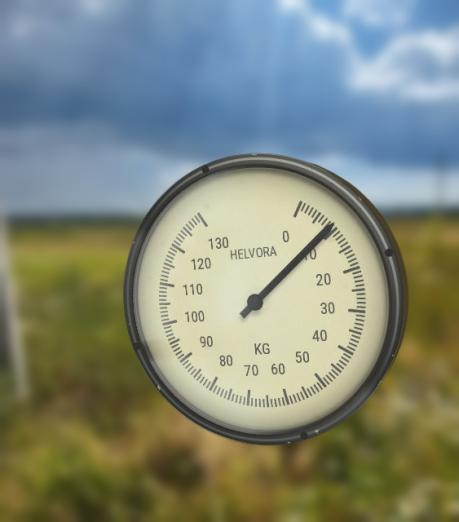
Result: 9 (kg)
